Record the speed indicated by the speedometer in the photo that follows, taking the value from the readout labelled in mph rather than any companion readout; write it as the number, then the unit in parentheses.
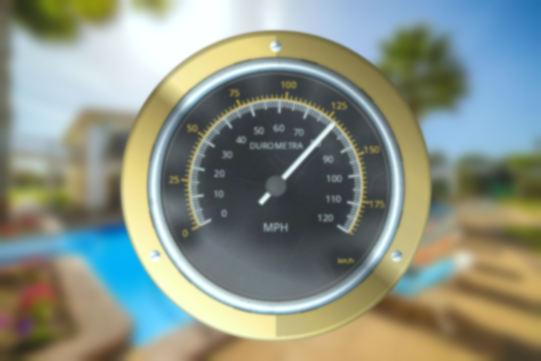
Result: 80 (mph)
